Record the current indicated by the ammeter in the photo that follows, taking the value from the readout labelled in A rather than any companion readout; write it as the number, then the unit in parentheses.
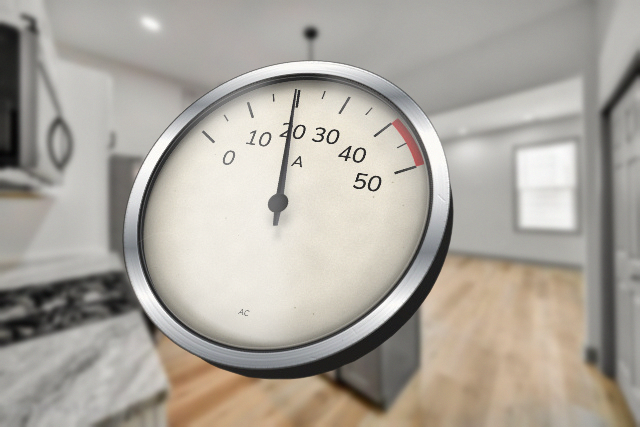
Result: 20 (A)
